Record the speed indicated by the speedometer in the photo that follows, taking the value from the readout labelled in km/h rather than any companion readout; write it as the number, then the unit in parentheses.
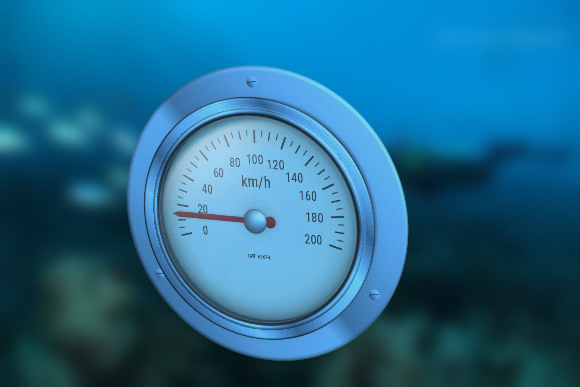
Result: 15 (km/h)
